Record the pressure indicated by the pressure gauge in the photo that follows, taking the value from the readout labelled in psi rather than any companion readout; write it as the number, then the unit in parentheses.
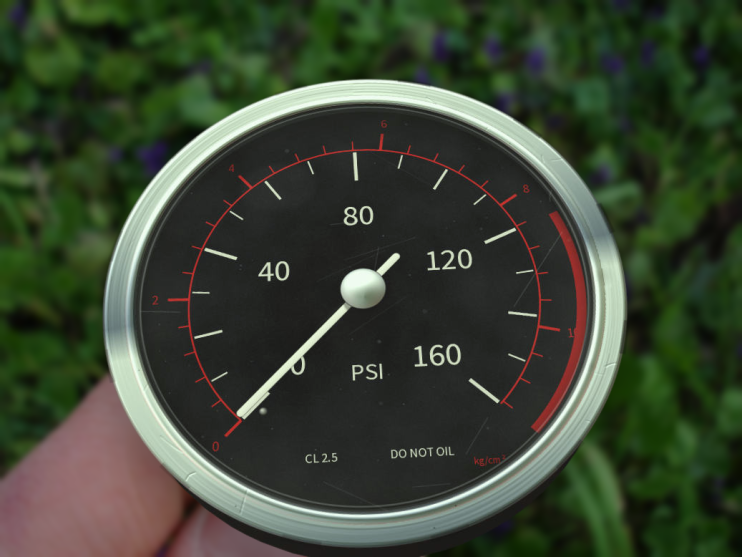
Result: 0 (psi)
